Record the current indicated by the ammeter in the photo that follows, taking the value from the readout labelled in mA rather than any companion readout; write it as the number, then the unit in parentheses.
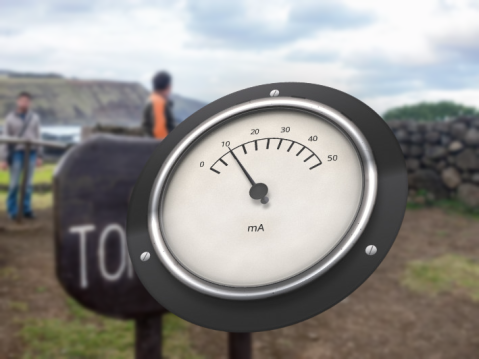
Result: 10 (mA)
